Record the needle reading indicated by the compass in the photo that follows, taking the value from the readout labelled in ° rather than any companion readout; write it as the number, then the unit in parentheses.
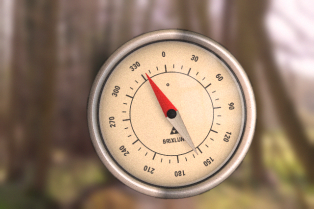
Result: 335 (°)
